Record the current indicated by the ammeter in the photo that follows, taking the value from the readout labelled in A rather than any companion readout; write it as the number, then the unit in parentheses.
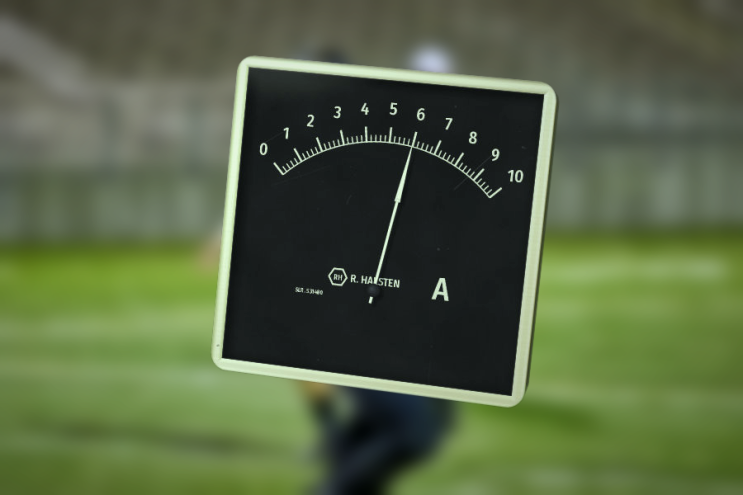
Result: 6 (A)
